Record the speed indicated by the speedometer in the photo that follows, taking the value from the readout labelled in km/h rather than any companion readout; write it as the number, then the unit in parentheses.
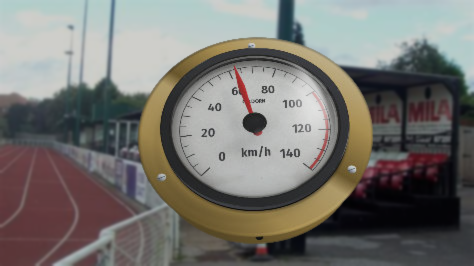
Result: 62.5 (km/h)
